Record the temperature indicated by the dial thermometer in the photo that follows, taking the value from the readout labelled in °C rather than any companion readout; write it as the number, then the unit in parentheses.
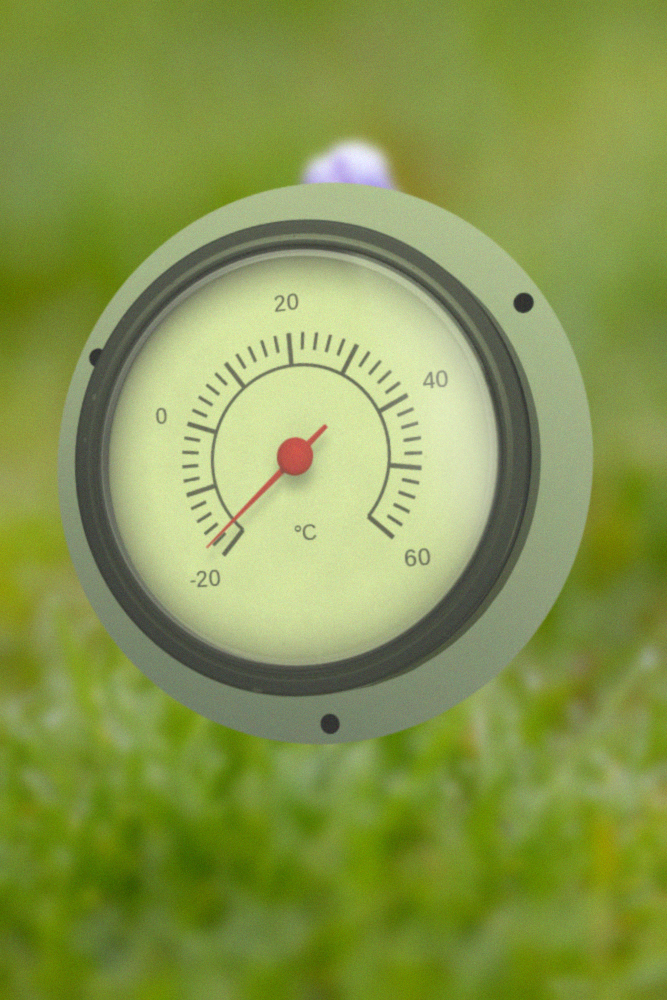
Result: -18 (°C)
